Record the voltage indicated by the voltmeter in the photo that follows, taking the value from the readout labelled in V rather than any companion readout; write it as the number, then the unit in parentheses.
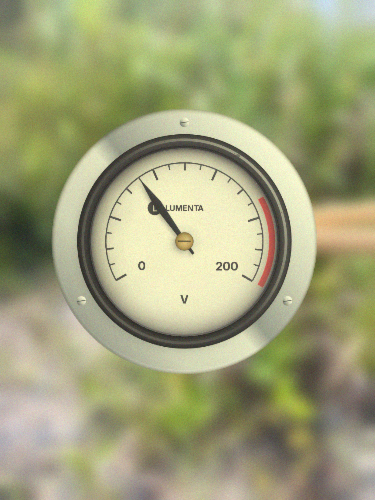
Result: 70 (V)
